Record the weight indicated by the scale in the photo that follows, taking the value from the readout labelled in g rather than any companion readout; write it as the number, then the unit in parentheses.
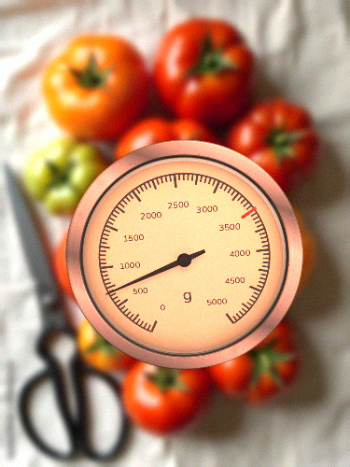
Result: 700 (g)
